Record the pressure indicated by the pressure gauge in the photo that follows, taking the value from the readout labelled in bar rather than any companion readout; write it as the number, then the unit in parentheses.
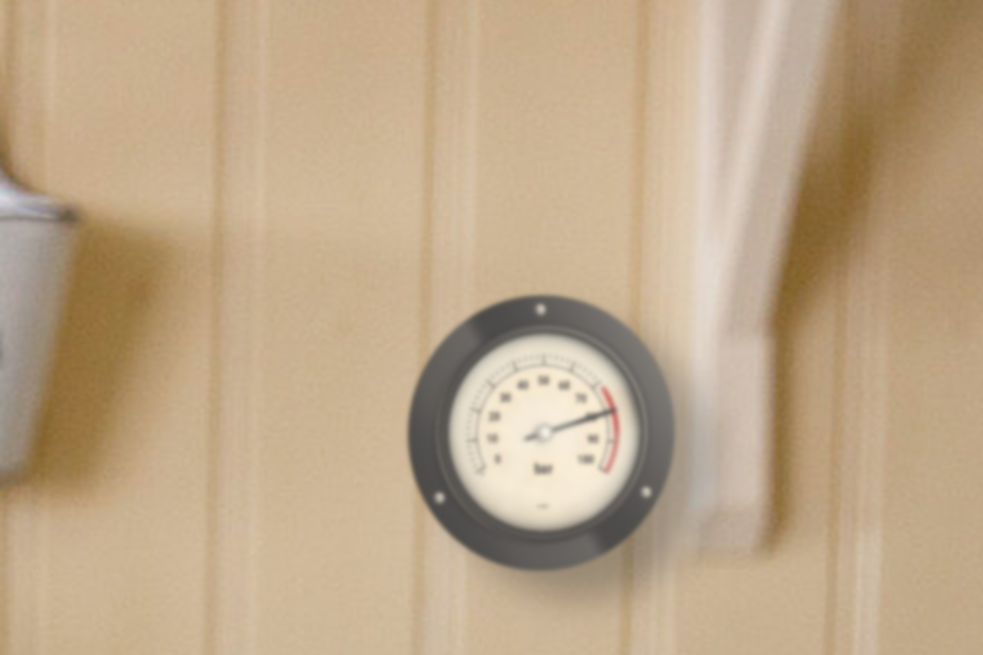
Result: 80 (bar)
